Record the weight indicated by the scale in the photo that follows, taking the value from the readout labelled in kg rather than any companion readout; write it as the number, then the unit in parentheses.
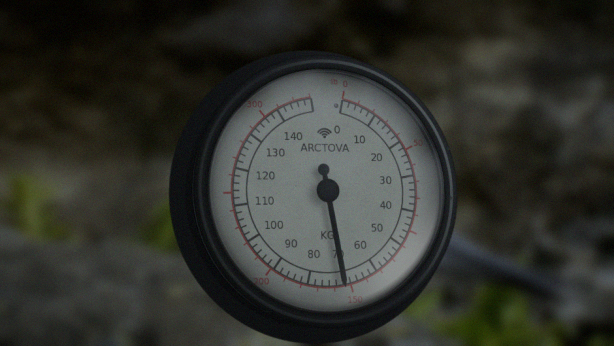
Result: 70 (kg)
